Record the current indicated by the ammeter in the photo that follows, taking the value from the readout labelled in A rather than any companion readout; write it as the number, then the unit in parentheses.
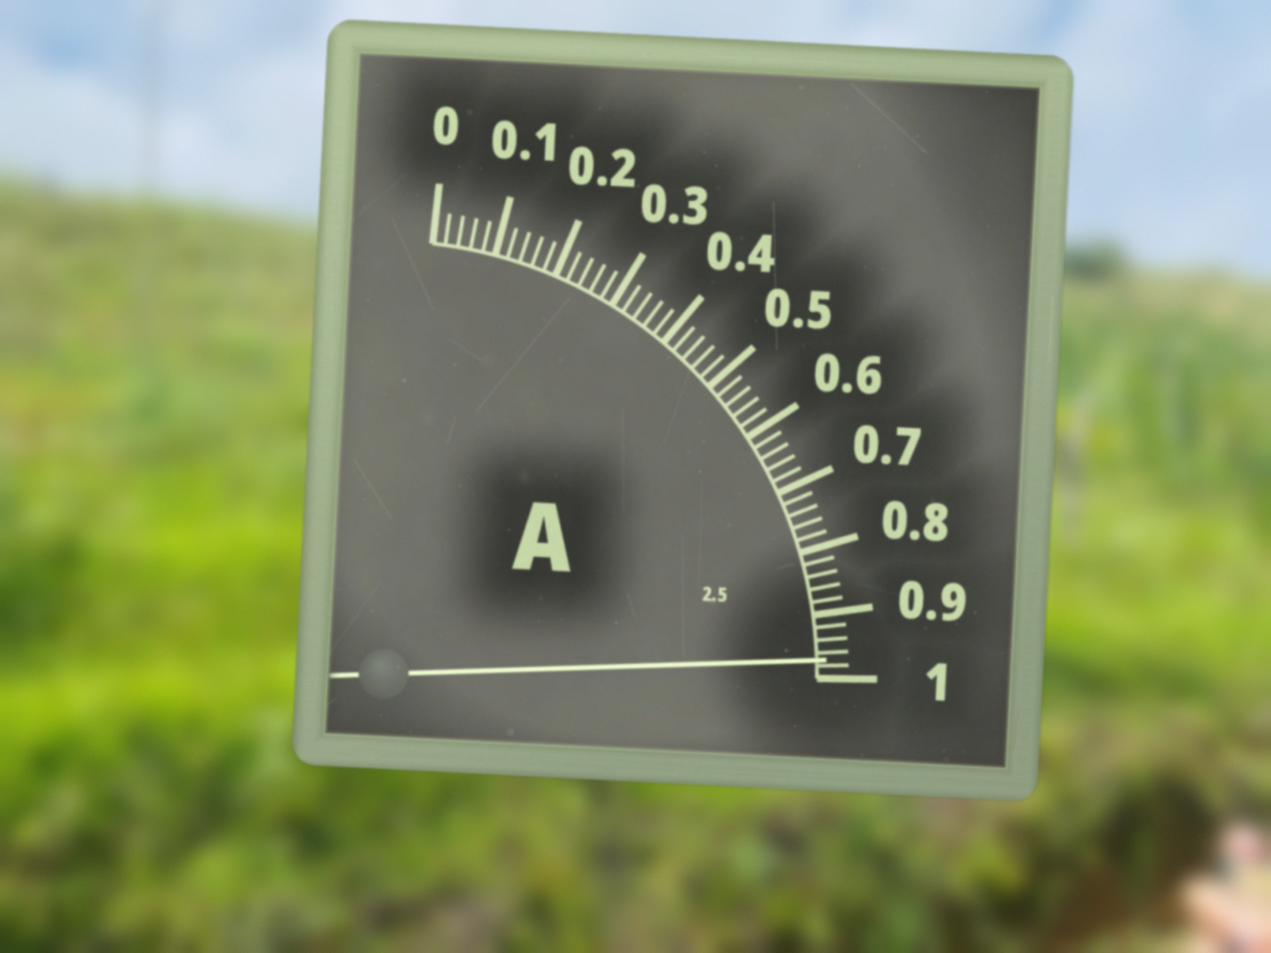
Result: 0.97 (A)
